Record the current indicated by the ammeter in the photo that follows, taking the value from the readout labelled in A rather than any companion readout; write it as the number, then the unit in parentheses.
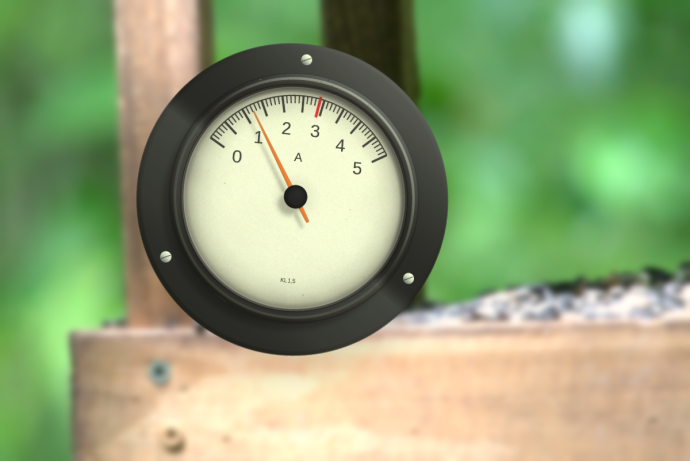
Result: 1.2 (A)
